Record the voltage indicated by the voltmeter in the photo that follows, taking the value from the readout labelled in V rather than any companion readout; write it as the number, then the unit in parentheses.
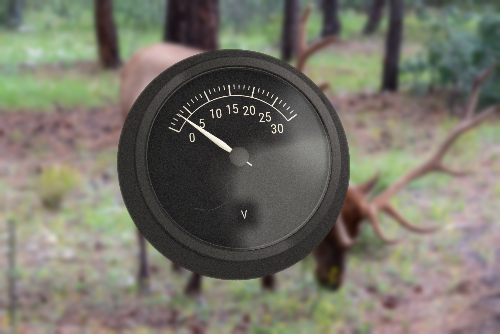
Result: 3 (V)
